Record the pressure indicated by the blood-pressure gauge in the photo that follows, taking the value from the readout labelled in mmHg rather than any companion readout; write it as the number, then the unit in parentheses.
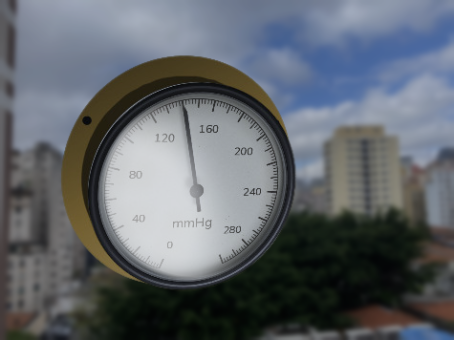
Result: 140 (mmHg)
